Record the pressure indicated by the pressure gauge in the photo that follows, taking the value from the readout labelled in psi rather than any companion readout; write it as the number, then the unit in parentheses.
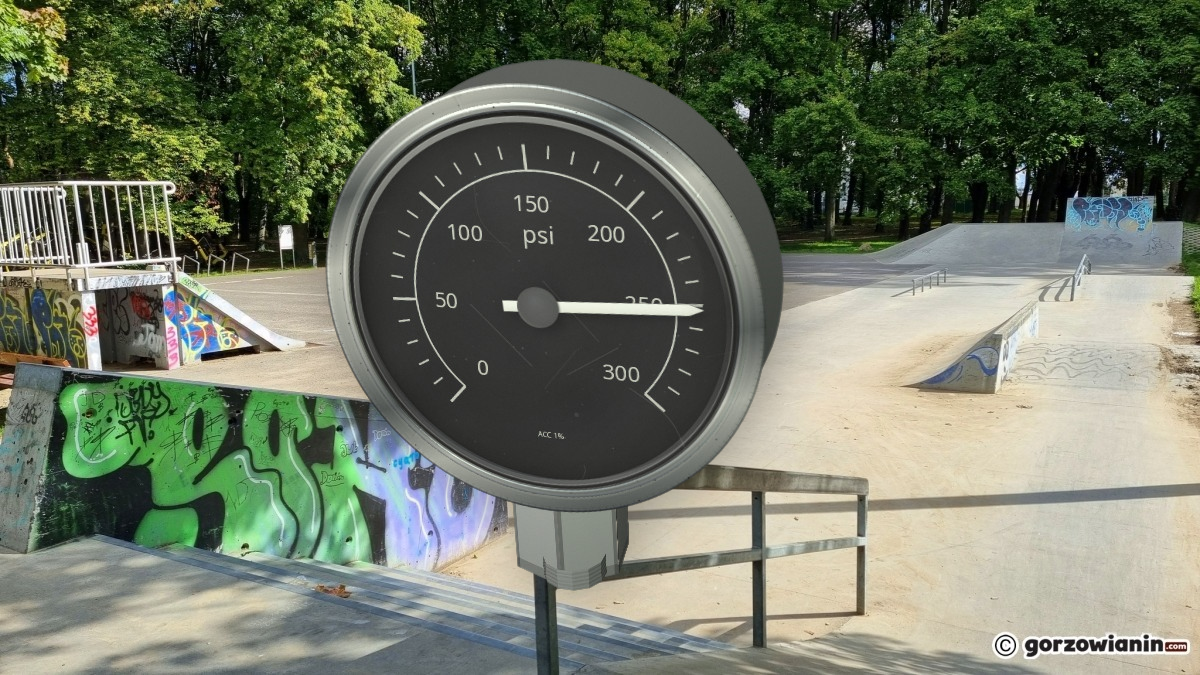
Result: 250 (psi)
